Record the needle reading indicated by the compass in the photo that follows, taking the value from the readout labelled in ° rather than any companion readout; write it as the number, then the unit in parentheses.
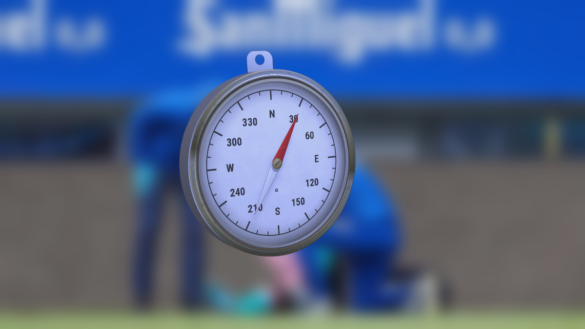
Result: 30 (°)
